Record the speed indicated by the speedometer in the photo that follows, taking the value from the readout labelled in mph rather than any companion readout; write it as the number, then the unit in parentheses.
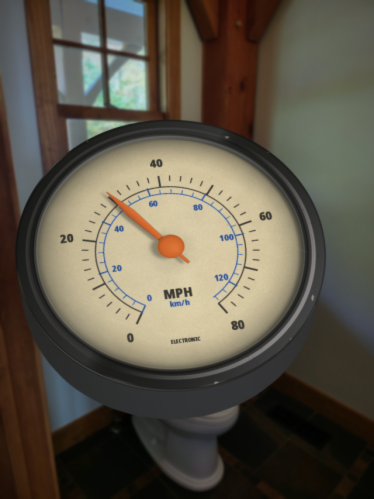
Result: 30 (mph)
